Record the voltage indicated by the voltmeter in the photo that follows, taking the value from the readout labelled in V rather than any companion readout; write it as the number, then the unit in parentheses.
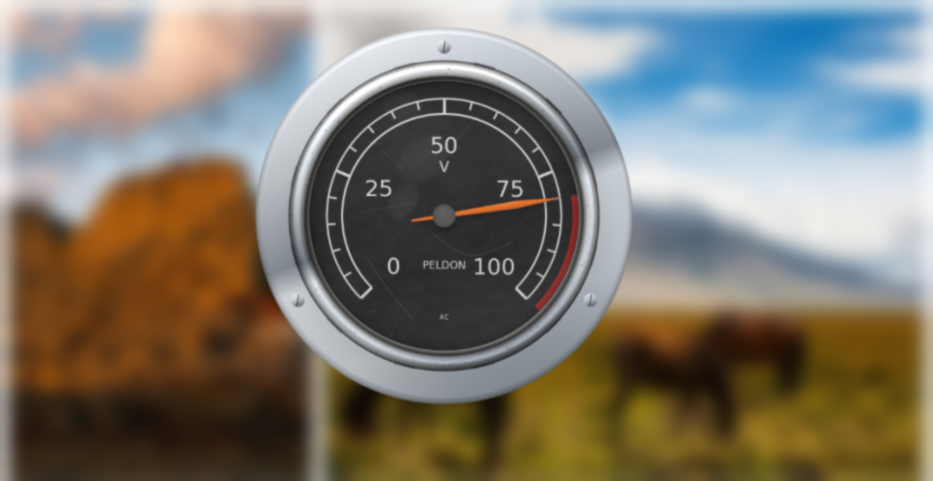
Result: 80 (V)
